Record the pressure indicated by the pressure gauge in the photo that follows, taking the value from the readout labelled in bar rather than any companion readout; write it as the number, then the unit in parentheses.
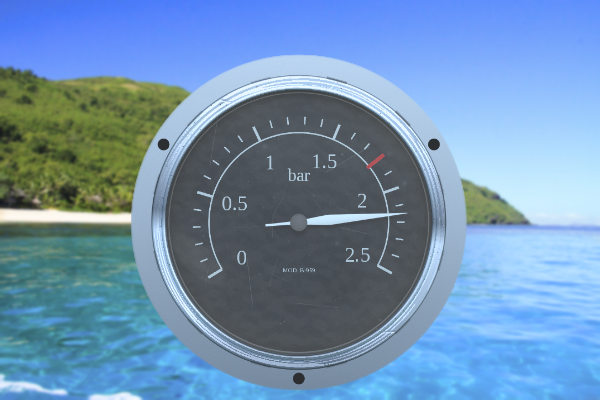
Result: 2.15 (bar)
